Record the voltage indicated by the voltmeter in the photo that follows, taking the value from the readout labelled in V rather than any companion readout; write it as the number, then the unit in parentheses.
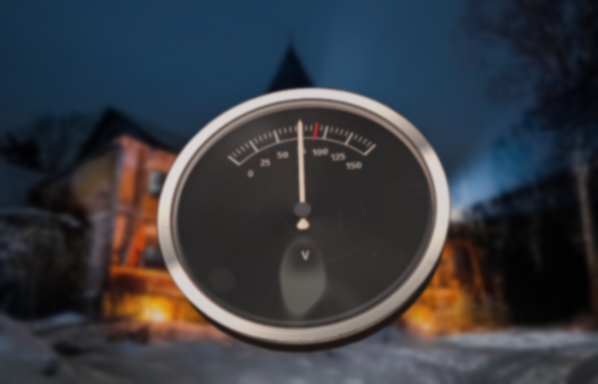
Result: 75 (V)
